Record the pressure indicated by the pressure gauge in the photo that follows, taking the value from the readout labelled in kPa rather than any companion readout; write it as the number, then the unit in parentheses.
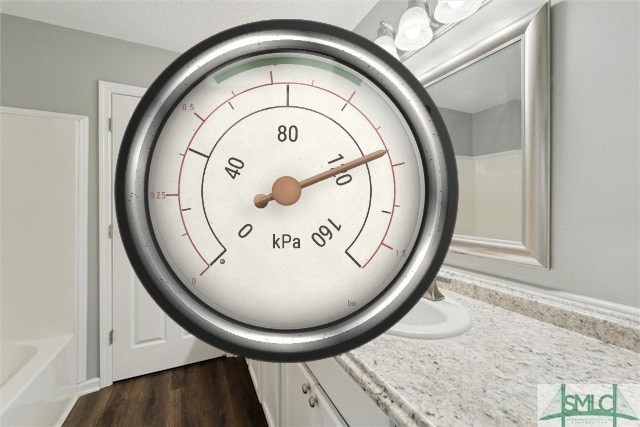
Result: 120 (kPa)
